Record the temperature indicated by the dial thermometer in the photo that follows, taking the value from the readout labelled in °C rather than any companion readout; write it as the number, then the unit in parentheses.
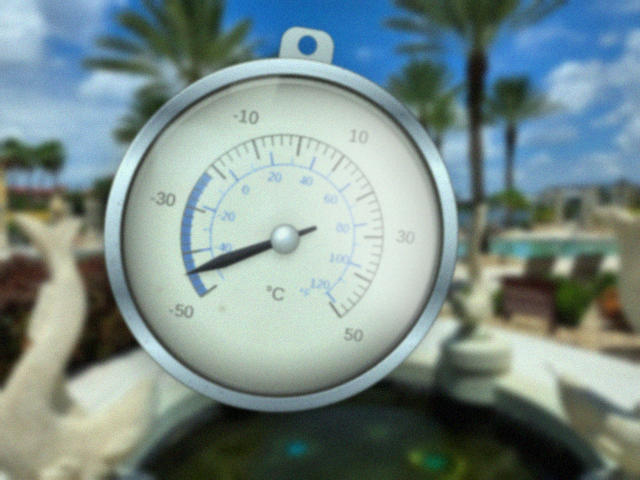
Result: -44 (°C)
